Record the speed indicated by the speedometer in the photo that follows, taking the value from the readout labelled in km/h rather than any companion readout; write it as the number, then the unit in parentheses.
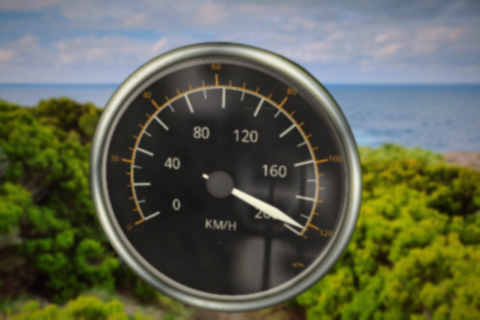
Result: 195 (km/h)
